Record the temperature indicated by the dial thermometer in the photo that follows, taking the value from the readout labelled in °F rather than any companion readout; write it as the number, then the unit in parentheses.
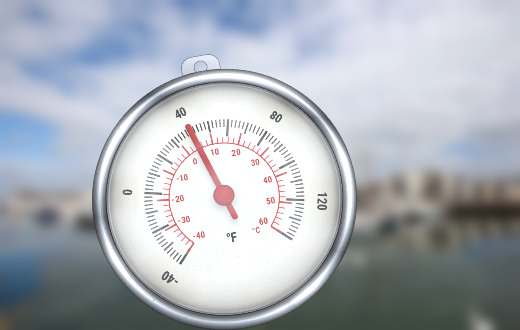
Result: 40 (°F)
